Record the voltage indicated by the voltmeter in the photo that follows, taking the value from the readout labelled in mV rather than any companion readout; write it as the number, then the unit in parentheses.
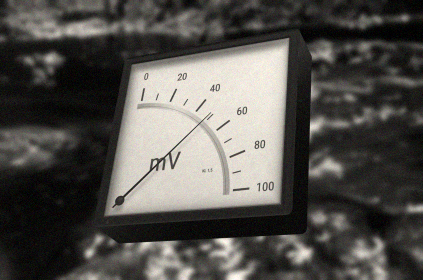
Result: 50 (mV)
